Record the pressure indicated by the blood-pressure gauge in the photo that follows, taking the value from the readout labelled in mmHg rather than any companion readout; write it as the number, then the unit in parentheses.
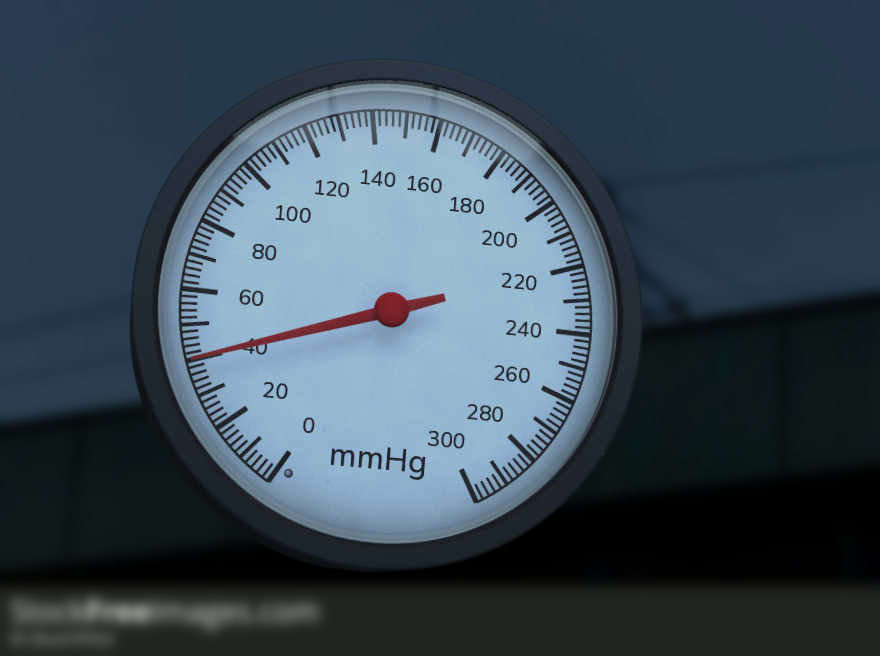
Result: 40 (mmHg)
